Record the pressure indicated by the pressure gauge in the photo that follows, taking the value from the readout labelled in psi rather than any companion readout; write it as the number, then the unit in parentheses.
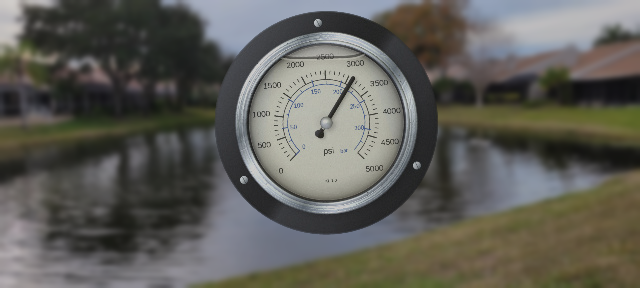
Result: 3100 (psi)
